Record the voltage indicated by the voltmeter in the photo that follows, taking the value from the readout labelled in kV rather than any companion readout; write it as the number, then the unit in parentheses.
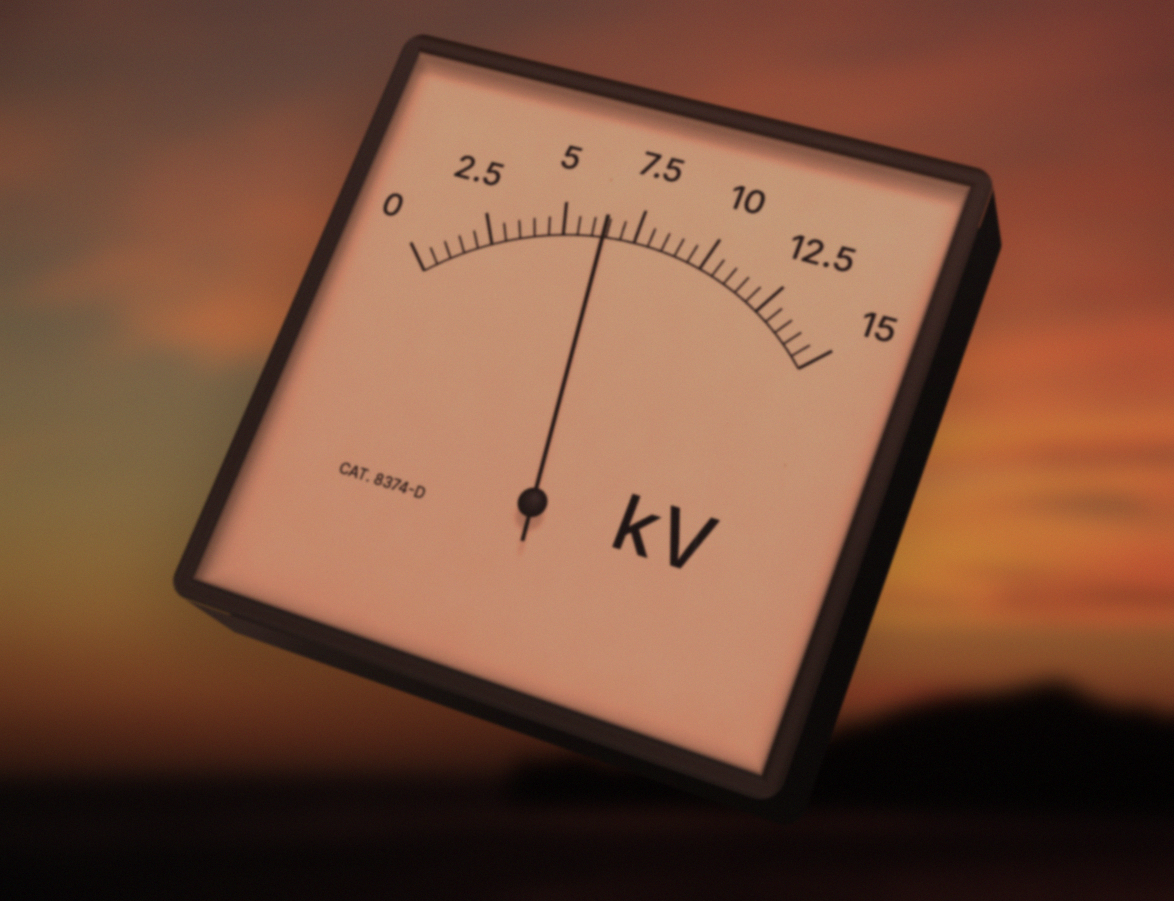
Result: 6.5 (kV)
